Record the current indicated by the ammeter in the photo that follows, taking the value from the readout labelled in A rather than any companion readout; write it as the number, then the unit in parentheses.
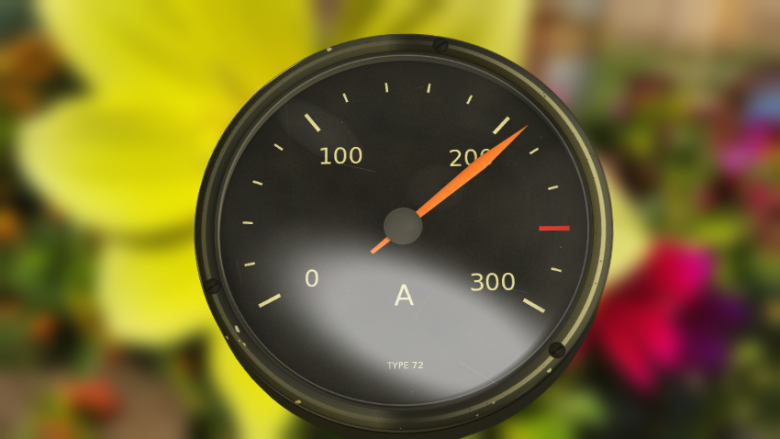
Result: 210 (A)
